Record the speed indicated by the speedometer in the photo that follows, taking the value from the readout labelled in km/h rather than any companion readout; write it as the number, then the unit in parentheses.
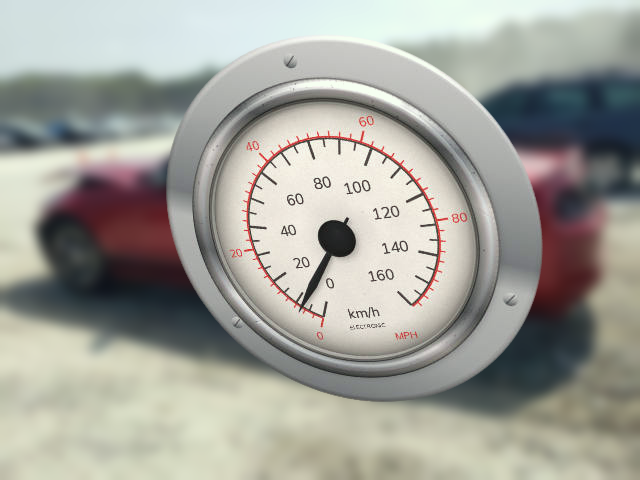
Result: 7.5 (km/h)
